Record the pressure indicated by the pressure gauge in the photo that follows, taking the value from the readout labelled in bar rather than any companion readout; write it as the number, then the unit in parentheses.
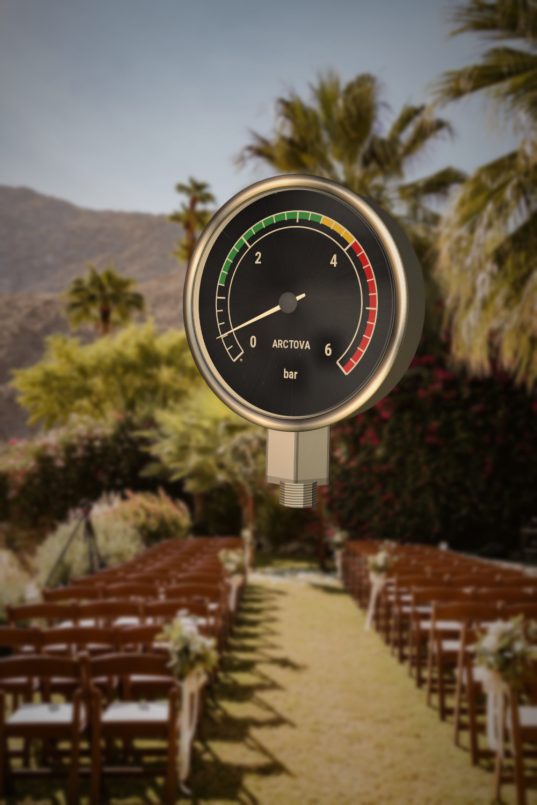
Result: 0.4 (bar)
